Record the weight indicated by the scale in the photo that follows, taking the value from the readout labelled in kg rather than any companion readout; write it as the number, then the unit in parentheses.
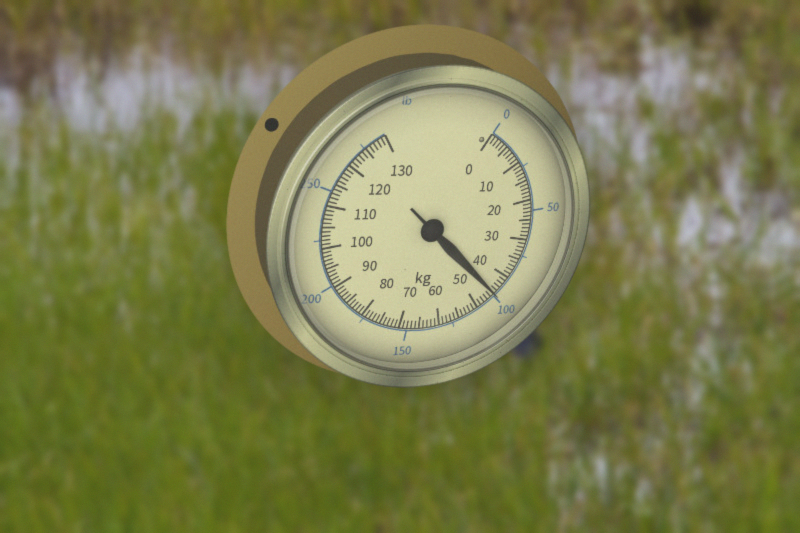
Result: 45 (kg)
